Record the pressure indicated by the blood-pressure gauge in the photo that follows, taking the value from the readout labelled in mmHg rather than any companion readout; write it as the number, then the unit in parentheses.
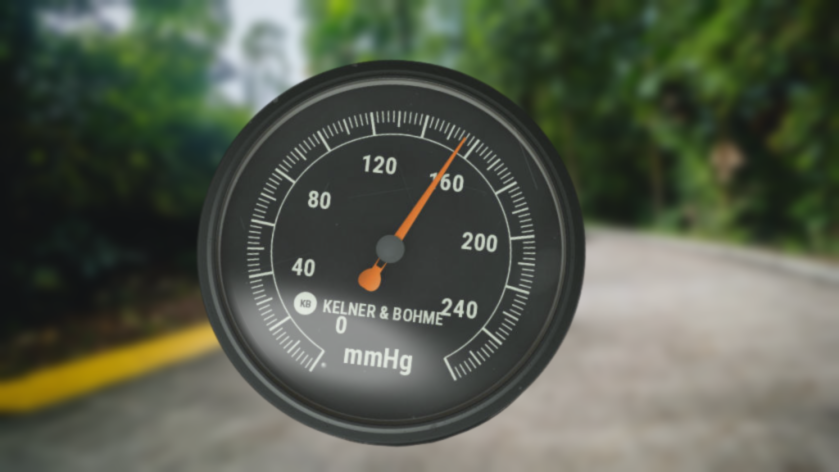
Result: 156 (mmHg)
